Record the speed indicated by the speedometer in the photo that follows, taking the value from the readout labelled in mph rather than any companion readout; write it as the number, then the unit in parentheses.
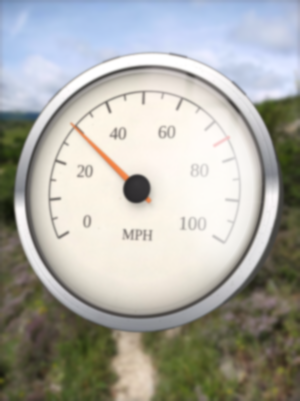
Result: 30 (mph)
